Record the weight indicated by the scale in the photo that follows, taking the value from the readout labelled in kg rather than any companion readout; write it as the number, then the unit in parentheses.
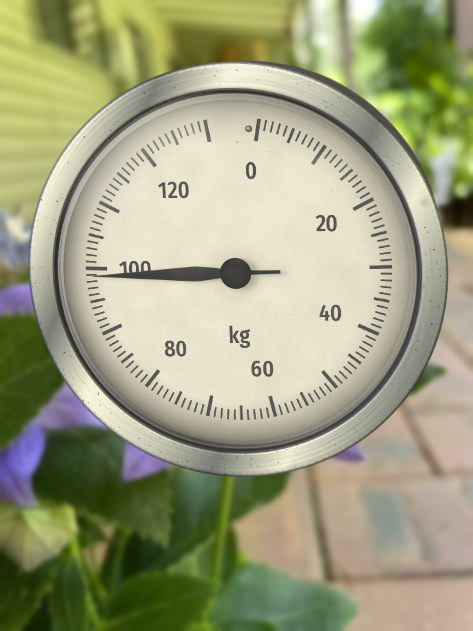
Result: 99 (kg)
